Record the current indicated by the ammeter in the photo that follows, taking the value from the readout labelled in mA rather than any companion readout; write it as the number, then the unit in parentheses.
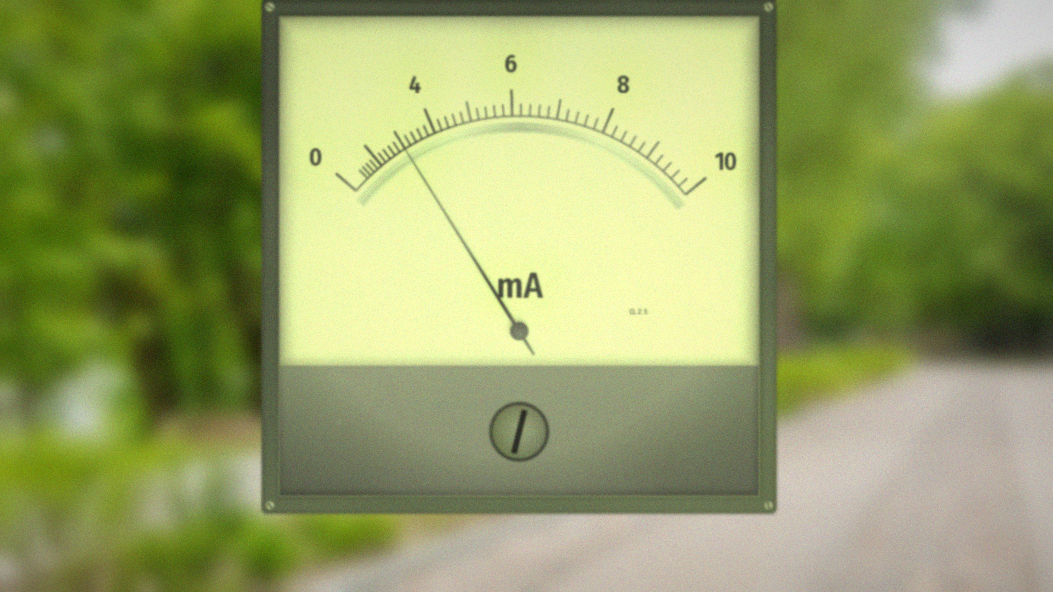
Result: 3 (mA)
